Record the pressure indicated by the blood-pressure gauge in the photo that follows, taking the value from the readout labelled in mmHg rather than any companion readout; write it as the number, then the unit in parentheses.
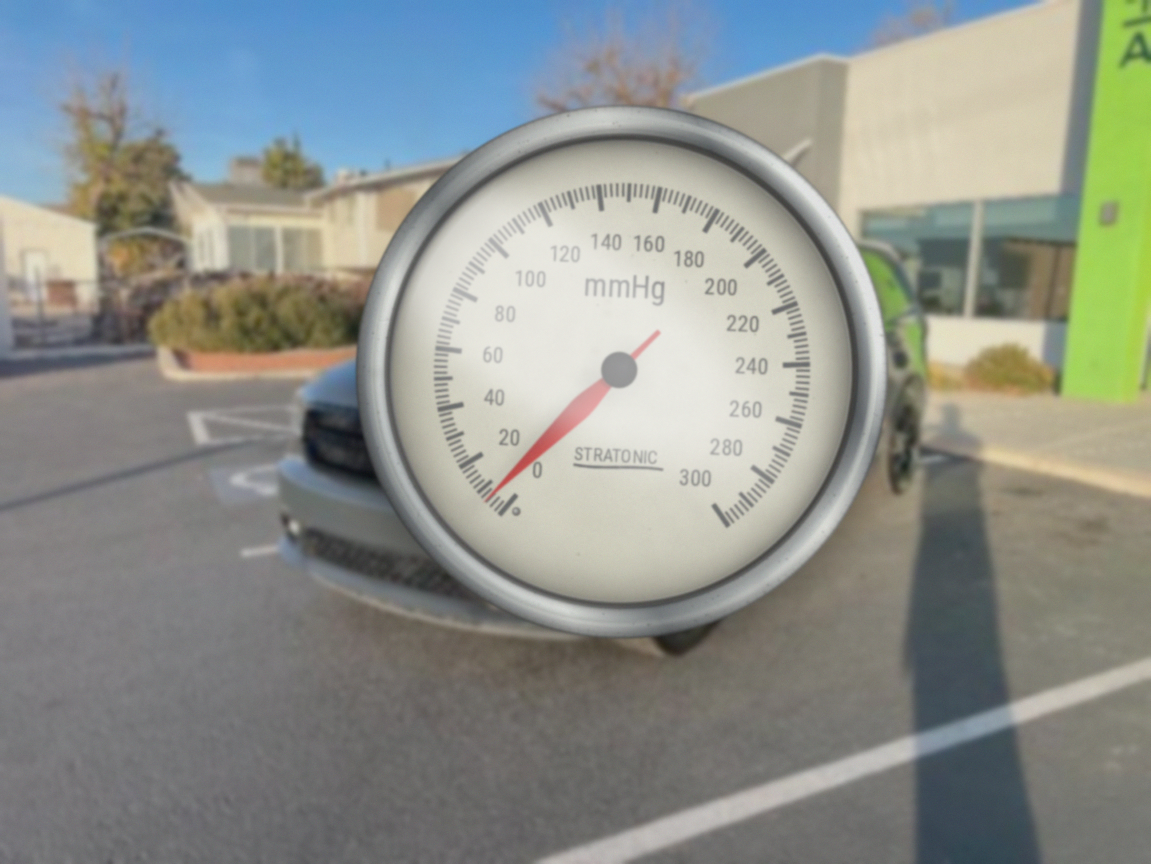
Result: 6 (mmHg)
